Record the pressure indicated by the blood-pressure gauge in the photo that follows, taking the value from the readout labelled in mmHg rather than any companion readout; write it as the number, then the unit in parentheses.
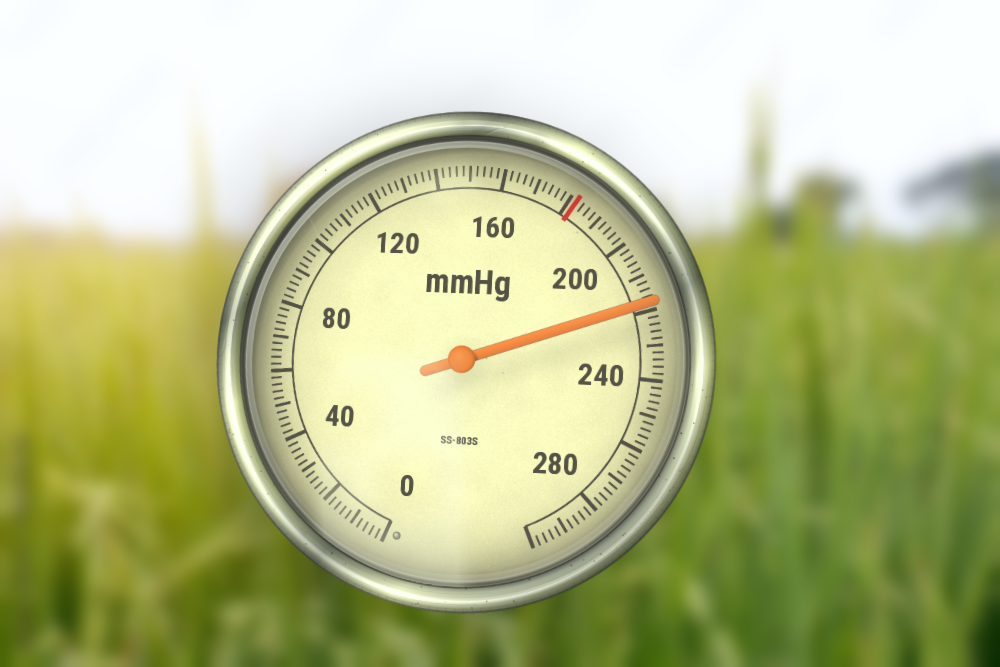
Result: 218 (mmHg)
